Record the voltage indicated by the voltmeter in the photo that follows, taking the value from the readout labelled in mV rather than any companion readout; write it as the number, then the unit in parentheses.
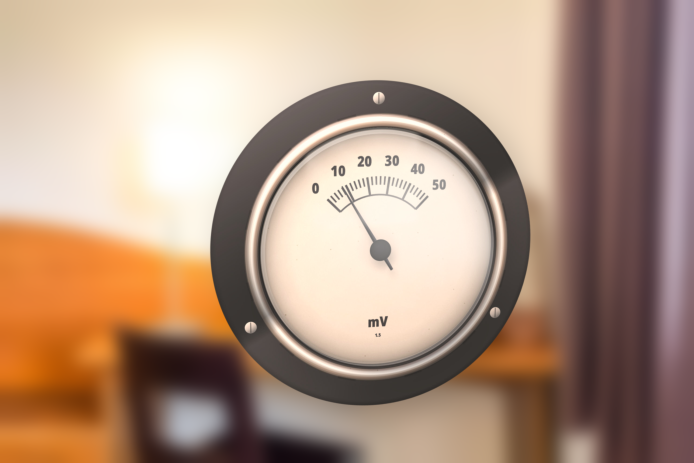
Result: 8 (mV)
